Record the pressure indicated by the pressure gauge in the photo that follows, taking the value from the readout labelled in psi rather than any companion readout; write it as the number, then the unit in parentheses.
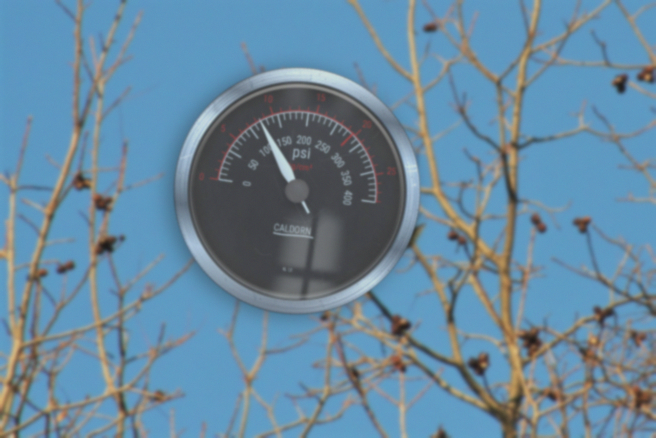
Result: 120 (psi)
